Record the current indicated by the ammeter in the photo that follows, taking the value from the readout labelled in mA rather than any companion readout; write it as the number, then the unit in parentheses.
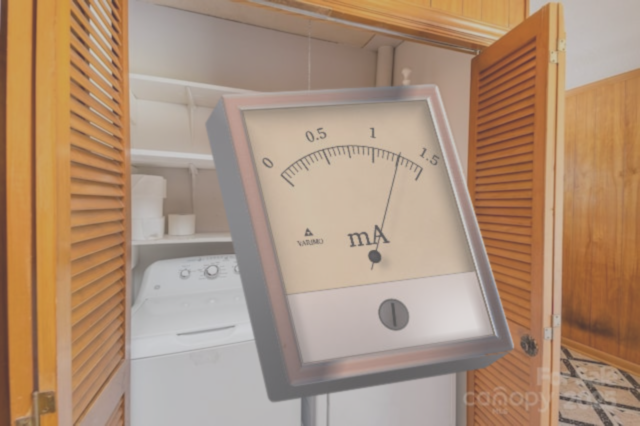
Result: 1.25 (mA)
